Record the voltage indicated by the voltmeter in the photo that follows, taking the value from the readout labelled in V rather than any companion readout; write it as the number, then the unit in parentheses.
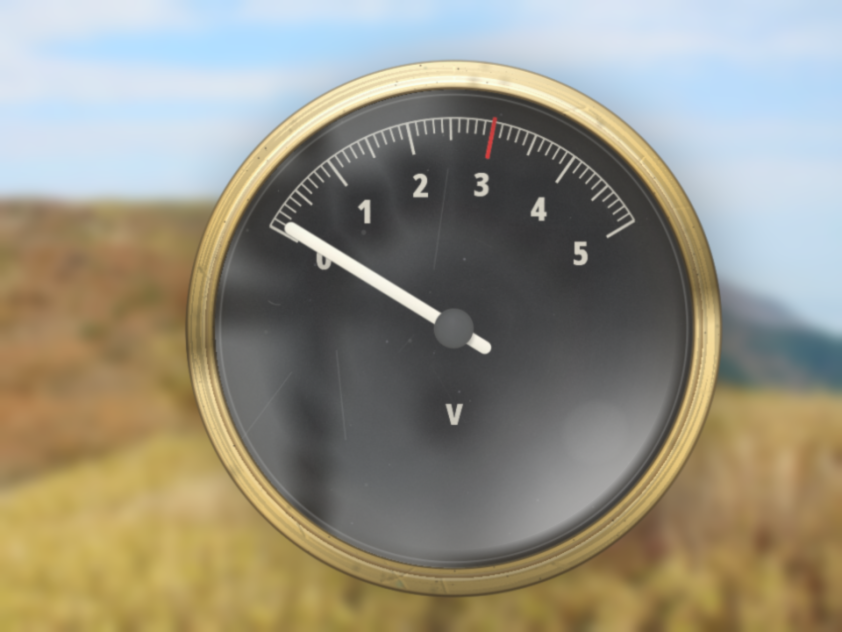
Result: 0.1 (V)
